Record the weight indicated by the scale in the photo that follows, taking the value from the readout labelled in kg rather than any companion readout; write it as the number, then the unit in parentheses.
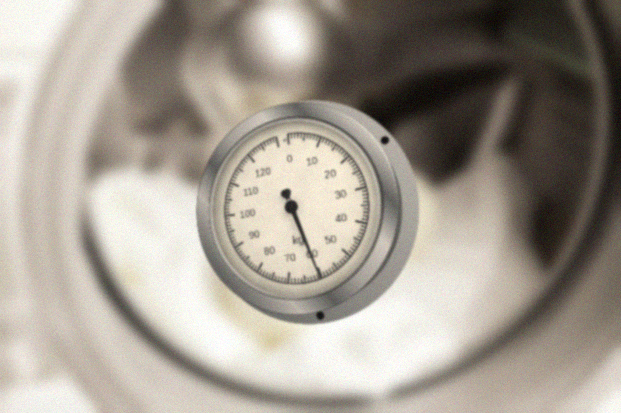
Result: 60 (kg)
